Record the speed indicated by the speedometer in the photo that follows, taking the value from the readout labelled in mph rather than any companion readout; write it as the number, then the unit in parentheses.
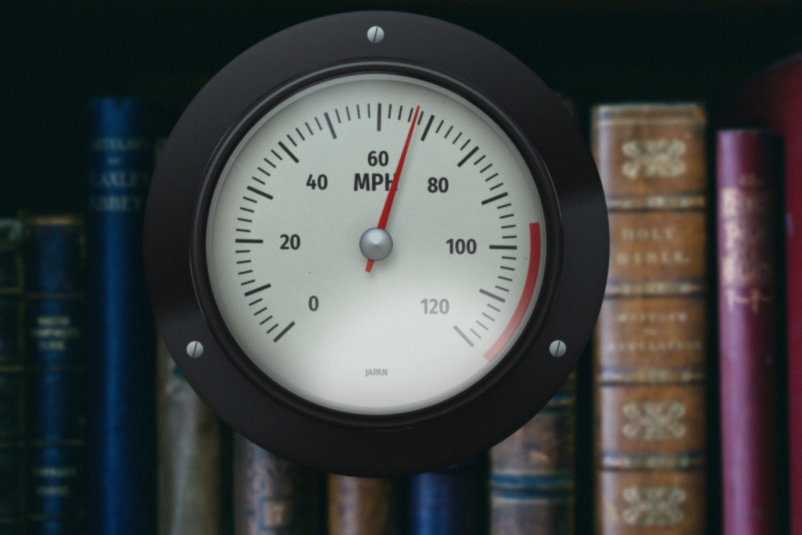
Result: 67 (mph)
